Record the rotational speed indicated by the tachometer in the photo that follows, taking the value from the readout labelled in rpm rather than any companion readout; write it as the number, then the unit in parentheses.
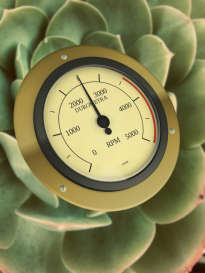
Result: 2500 (rpm)
